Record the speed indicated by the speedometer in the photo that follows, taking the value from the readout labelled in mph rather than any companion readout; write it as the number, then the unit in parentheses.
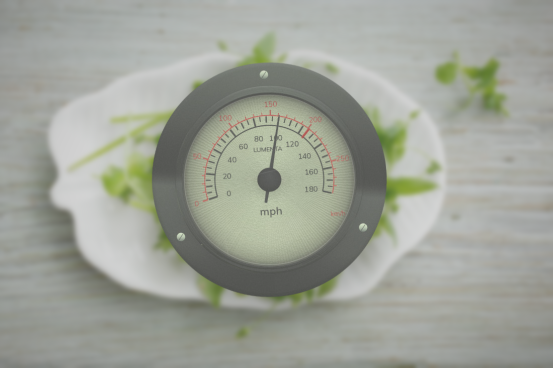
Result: 100 (mph)
